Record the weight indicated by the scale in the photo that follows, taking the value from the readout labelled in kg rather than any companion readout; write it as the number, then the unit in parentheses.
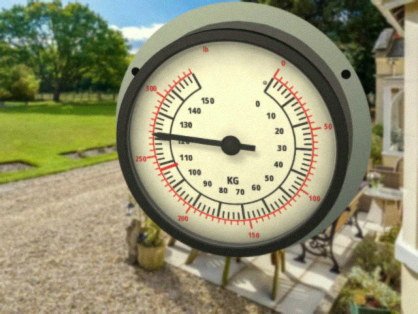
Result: 122 (kg)
